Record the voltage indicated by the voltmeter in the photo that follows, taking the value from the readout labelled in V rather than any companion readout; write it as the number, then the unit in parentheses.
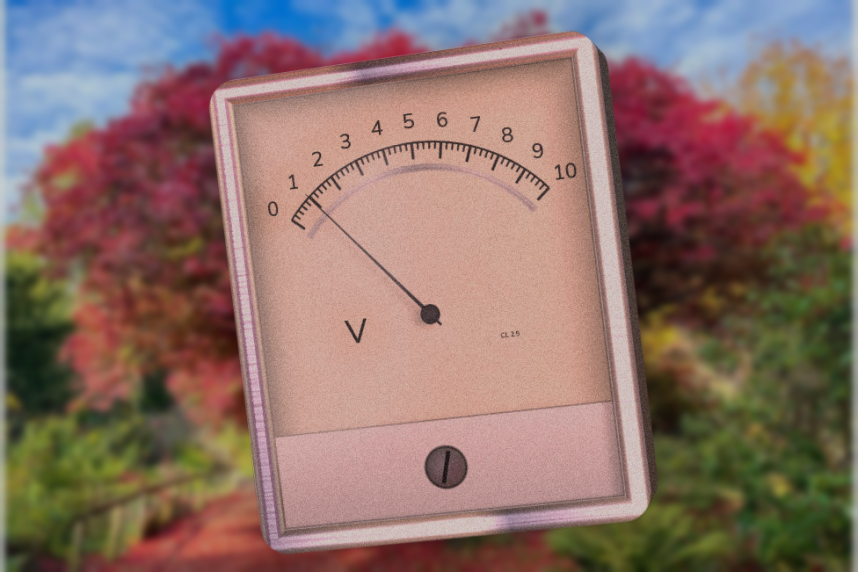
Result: 1 (V)
